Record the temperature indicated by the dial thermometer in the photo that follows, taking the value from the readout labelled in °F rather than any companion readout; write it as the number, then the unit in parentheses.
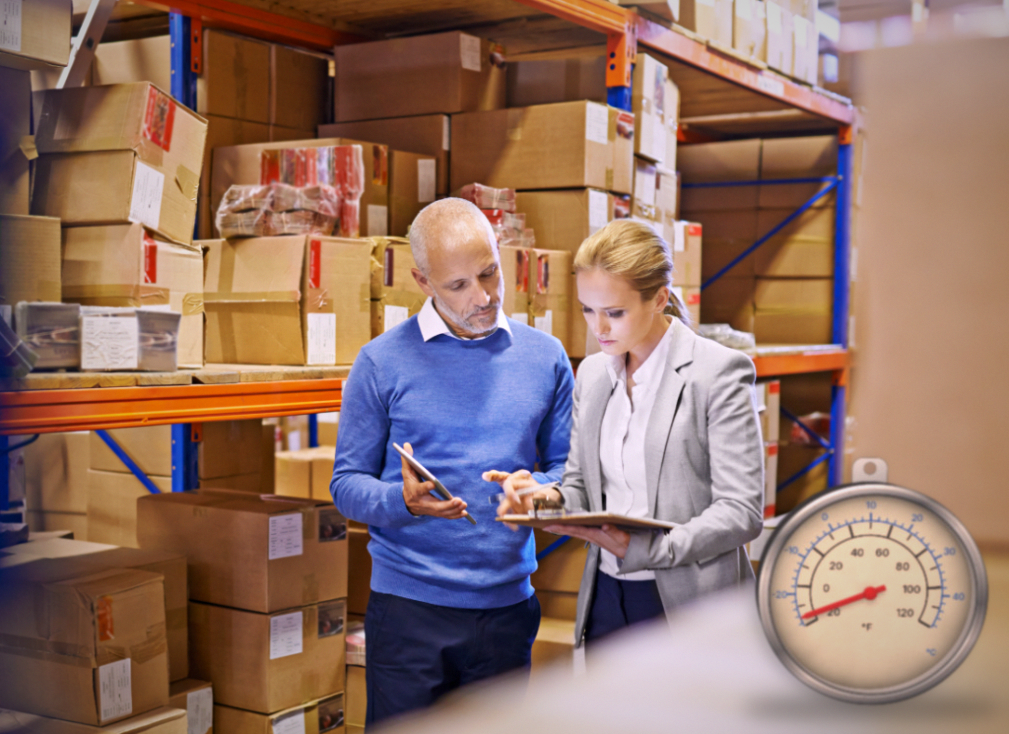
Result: -15 (°F)
